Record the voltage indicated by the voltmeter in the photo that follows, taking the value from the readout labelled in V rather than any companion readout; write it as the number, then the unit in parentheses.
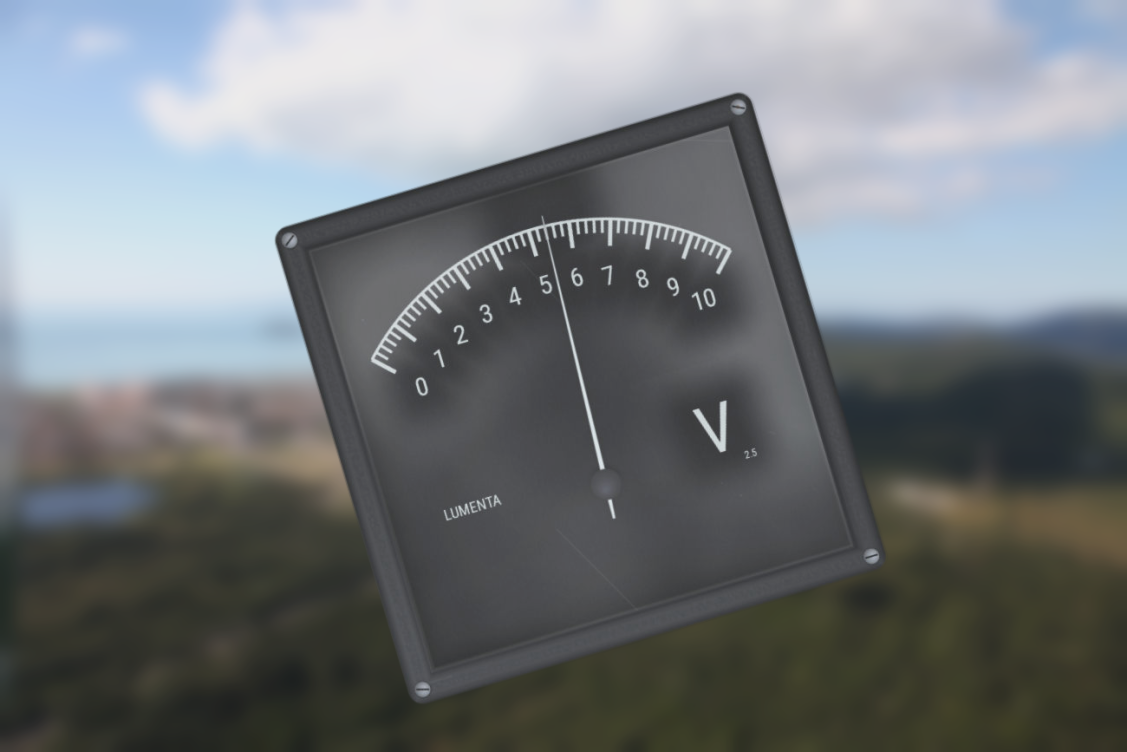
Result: 5.4 (V)
